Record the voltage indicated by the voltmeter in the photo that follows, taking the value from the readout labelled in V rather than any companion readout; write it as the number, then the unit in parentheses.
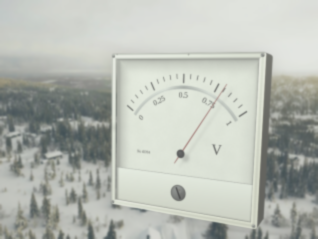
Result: 0.8 (V)
